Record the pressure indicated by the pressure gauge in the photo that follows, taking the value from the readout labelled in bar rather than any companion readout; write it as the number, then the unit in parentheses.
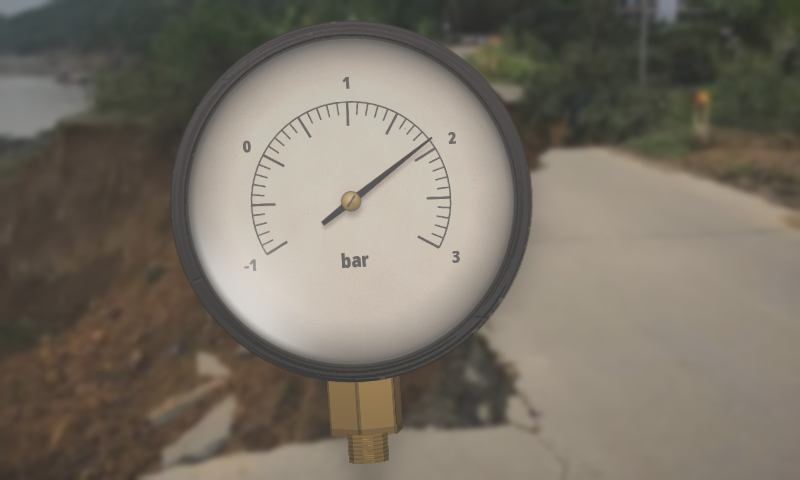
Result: 1.9 (bar)
